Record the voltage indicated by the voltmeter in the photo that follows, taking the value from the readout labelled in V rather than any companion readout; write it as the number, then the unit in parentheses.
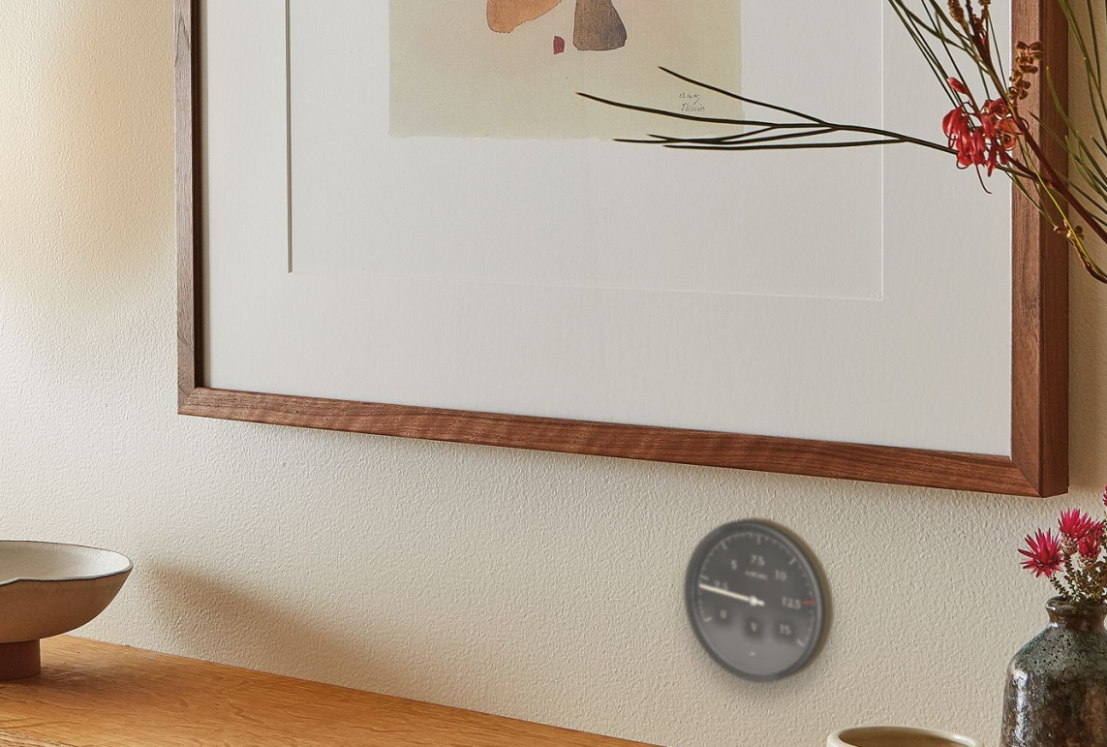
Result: 2 (V)
